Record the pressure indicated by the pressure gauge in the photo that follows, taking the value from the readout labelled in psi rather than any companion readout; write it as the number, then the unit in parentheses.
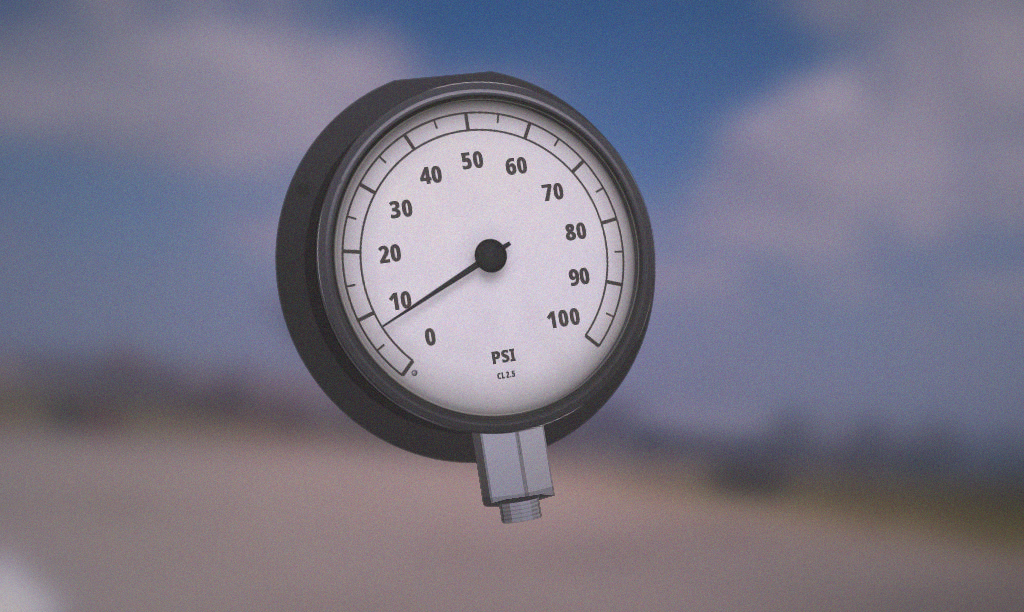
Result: 7.5 (psi)
